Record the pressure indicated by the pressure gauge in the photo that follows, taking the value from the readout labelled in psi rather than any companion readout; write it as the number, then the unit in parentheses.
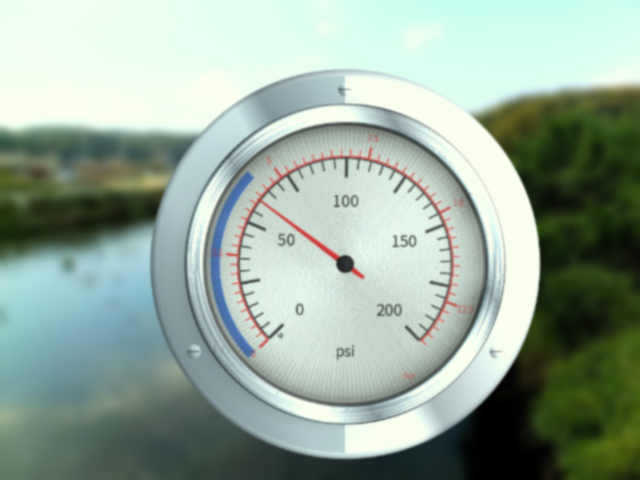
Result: 60 (psi)
